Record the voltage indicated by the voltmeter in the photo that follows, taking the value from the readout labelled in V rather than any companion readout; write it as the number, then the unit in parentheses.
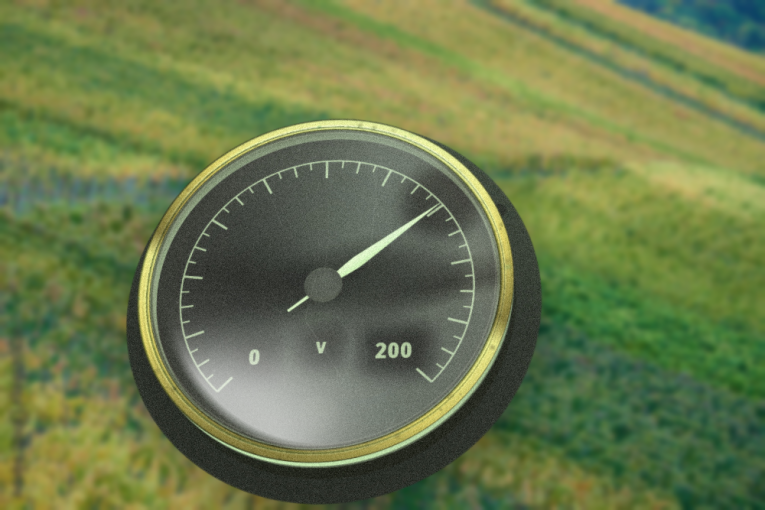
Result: 140 (V)
